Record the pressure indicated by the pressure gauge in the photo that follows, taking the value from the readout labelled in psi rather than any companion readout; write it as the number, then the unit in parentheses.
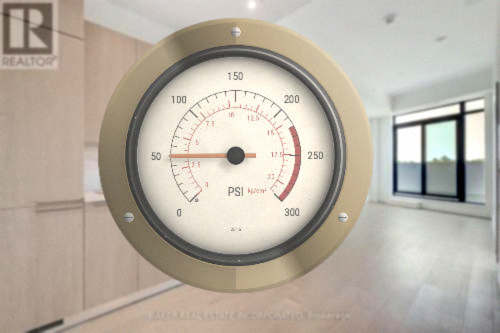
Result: 50 (psi)
